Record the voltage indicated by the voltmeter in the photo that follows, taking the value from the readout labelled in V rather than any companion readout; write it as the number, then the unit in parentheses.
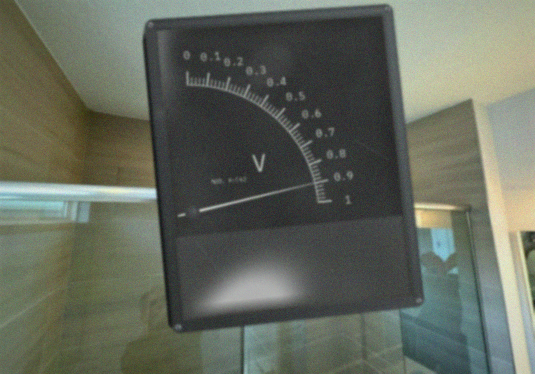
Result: 0.9 (V)
